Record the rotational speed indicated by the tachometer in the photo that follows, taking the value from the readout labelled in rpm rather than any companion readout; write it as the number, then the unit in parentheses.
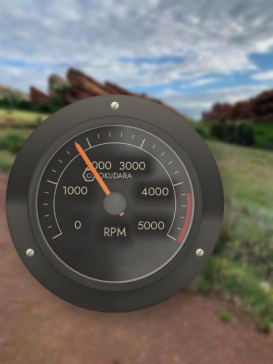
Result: 1800 (rpm)
